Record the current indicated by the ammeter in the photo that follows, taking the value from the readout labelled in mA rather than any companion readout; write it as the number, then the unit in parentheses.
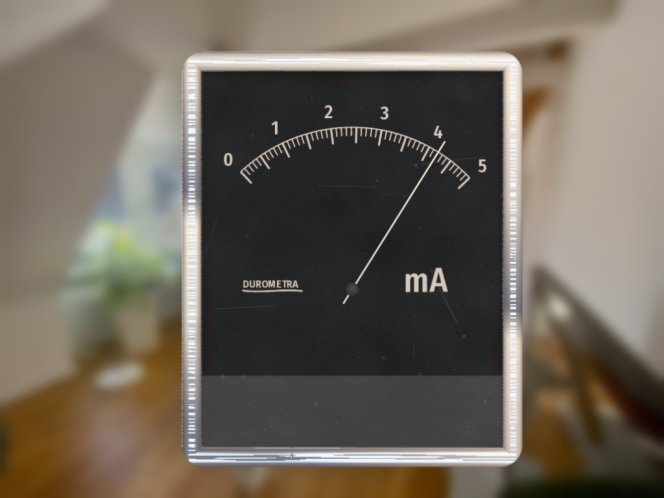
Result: 4.2 (mA)
